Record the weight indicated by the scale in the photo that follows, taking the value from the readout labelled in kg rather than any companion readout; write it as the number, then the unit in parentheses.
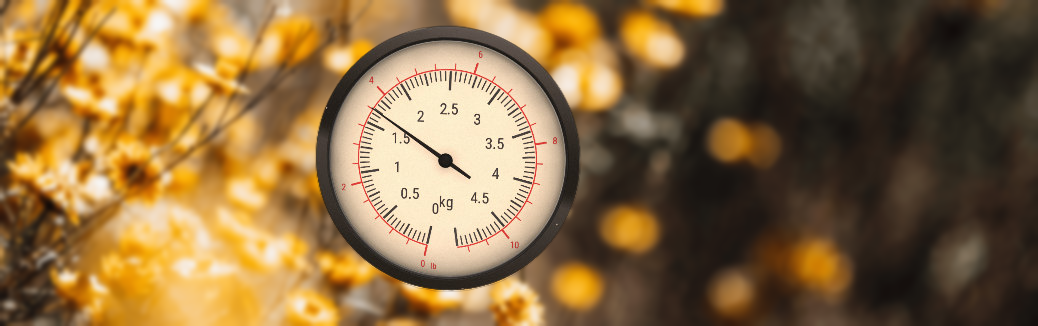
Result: 1.65 (kg)
